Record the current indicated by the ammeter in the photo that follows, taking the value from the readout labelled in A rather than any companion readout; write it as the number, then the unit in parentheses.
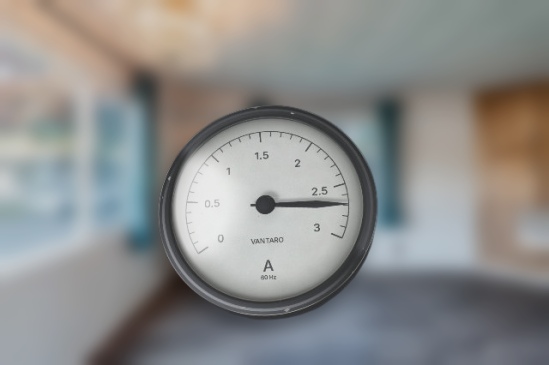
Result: 2.7 (A)
